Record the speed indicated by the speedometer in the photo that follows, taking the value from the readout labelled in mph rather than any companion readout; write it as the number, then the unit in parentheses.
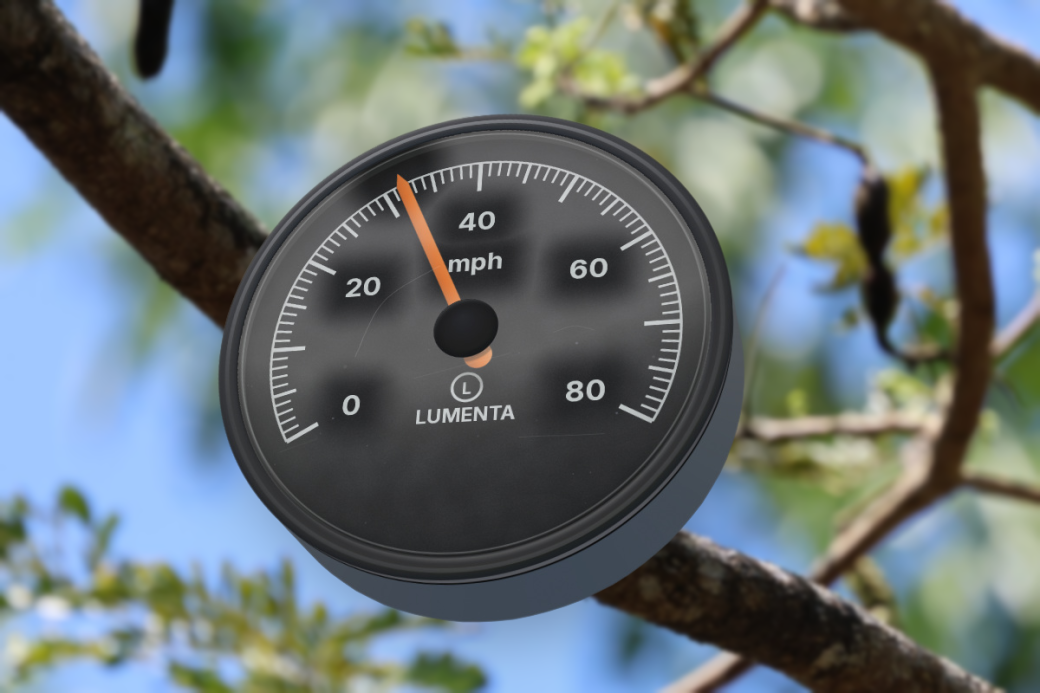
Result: 32 (mph)
